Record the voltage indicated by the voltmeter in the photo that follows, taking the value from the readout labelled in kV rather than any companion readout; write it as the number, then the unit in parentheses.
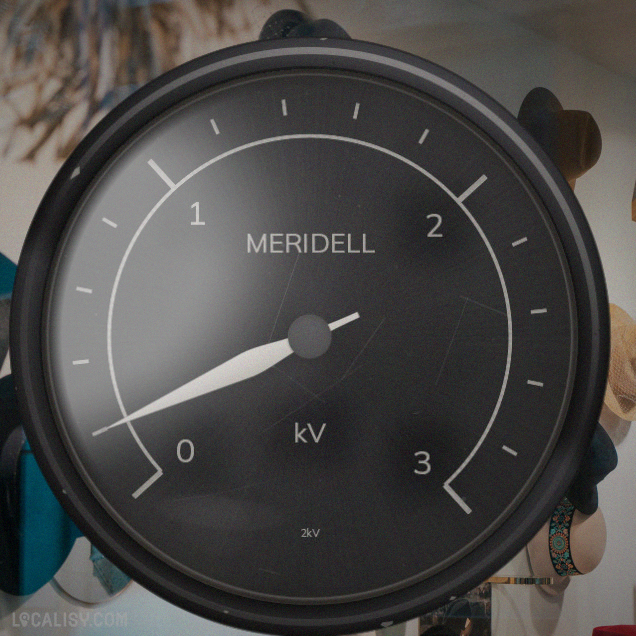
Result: 0.2 (kV)
